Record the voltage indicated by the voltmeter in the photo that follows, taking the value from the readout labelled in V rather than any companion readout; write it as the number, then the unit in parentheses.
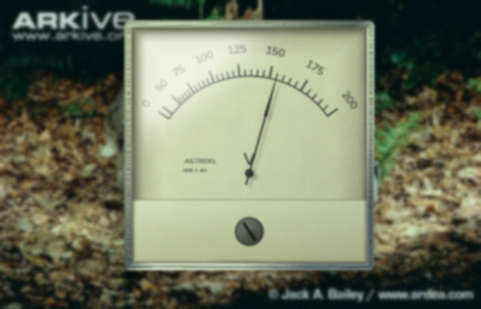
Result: 155 (V)
